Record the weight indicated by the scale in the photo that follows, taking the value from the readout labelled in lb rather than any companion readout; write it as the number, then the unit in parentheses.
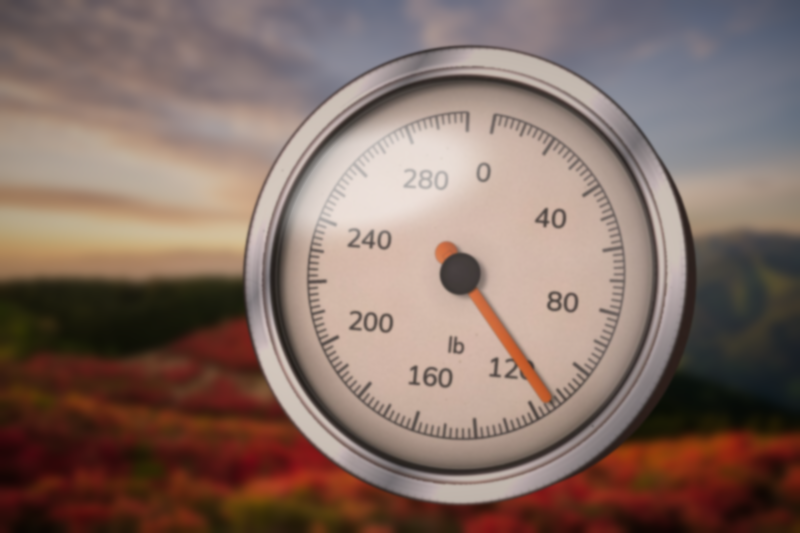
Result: 114 (lb)
